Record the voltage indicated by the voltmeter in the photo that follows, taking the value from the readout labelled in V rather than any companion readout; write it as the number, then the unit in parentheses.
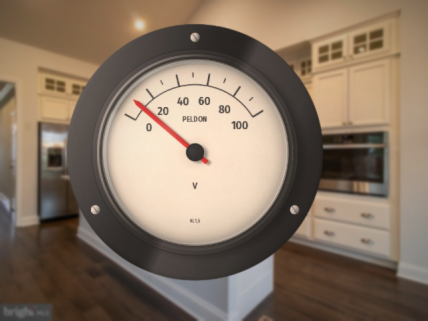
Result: 10 (V)
